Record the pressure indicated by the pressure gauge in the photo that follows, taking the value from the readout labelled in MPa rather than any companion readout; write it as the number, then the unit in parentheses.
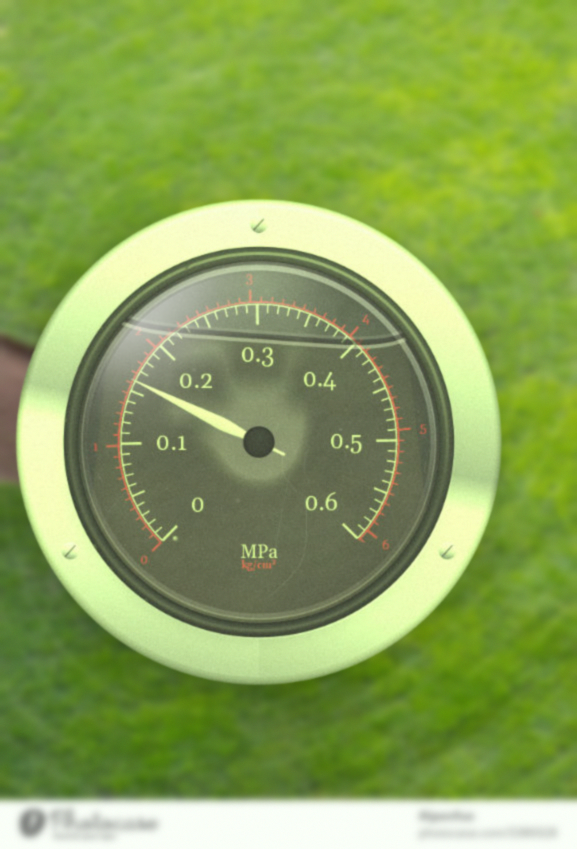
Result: 0.16 (MPa)
